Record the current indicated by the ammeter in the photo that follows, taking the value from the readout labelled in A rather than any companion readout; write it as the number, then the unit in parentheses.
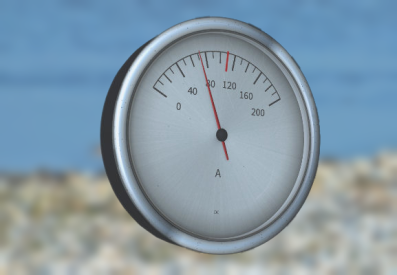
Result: 70 (A)
